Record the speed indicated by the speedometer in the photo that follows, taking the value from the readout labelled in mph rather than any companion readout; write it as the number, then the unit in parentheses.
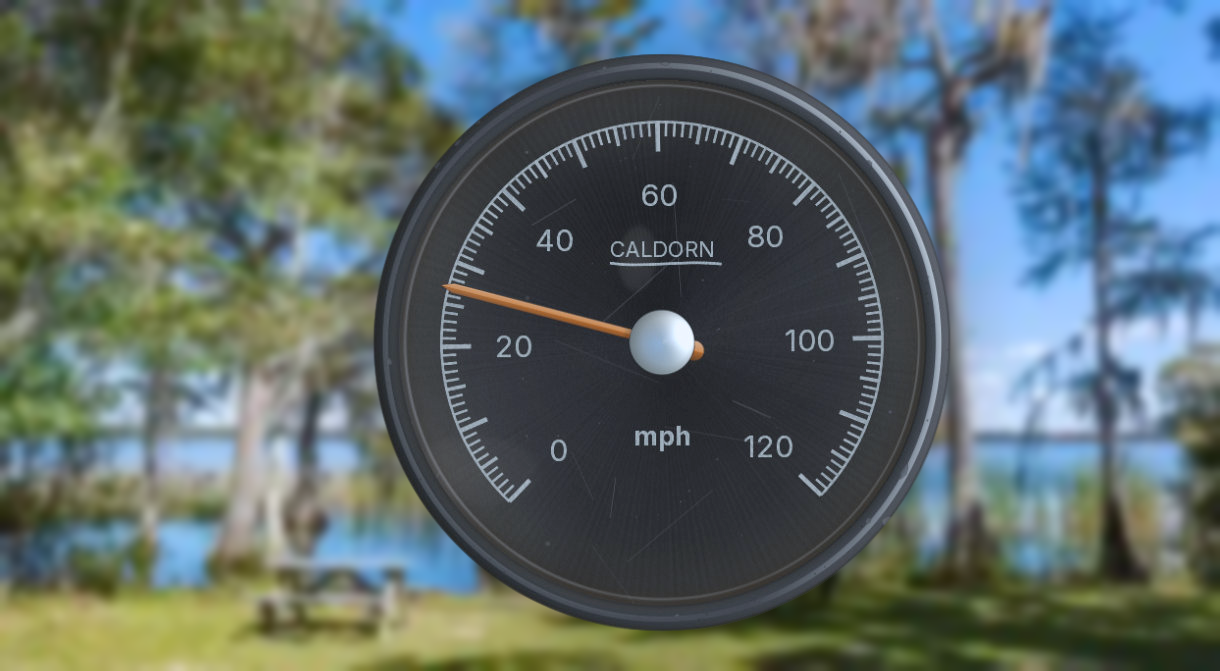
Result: 27 (mph)
